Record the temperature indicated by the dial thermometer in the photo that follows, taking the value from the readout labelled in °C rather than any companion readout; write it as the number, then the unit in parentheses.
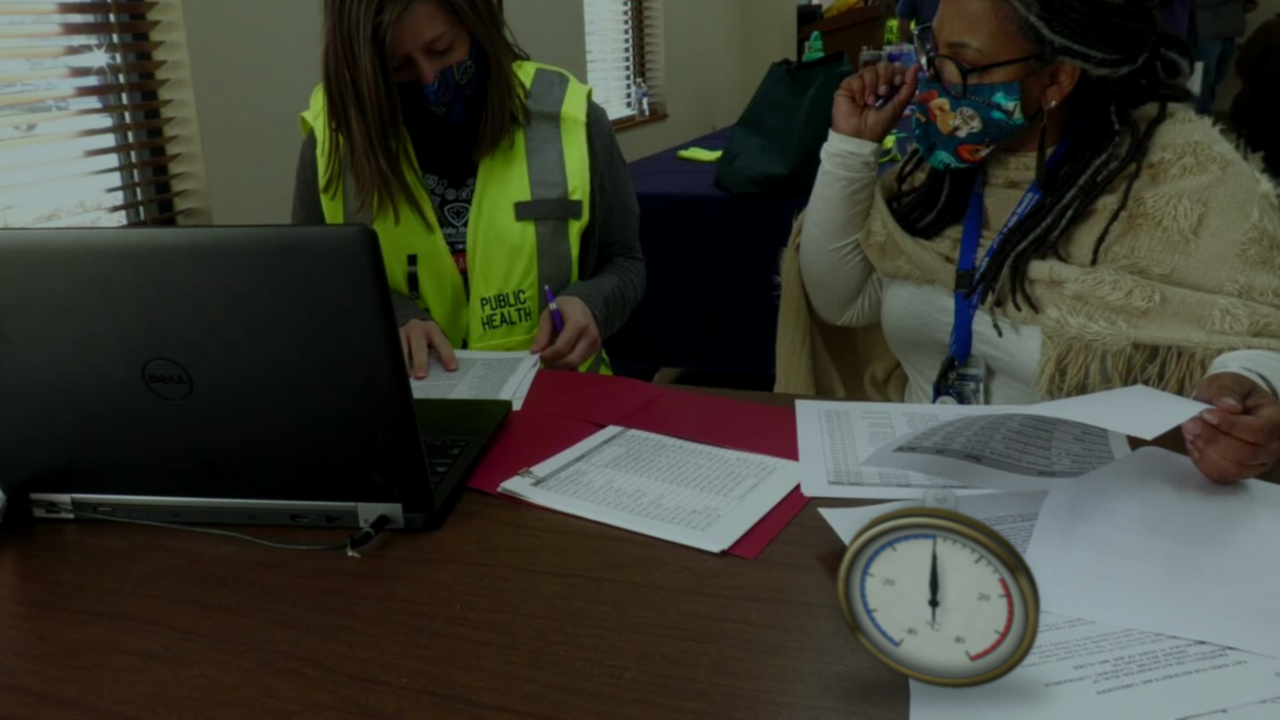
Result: 0 (°C)
